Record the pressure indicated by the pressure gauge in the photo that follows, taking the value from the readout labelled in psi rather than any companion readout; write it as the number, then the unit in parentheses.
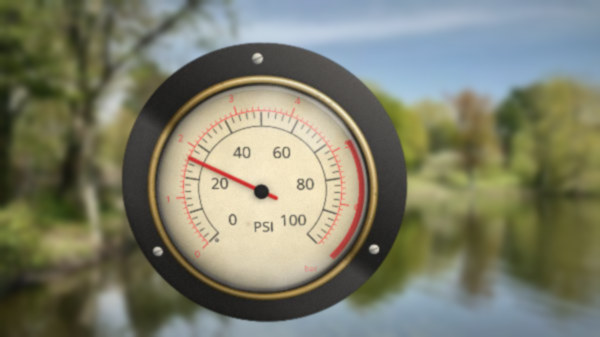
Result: 26 (psi)
